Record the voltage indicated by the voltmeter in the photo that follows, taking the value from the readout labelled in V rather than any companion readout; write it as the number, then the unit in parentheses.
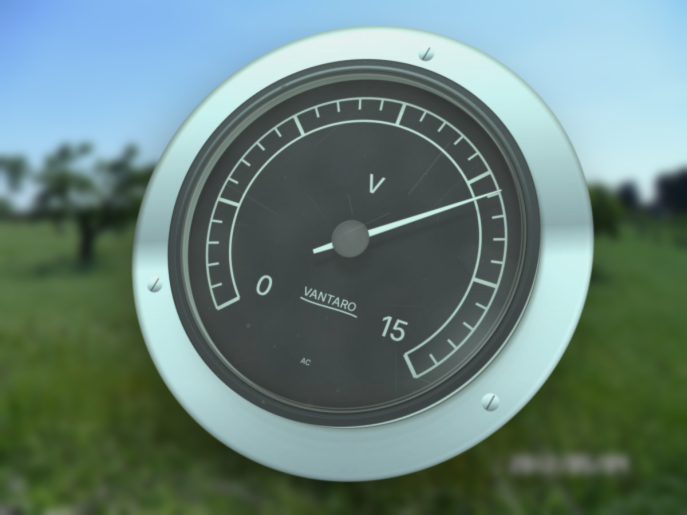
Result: 10.5 (V)
